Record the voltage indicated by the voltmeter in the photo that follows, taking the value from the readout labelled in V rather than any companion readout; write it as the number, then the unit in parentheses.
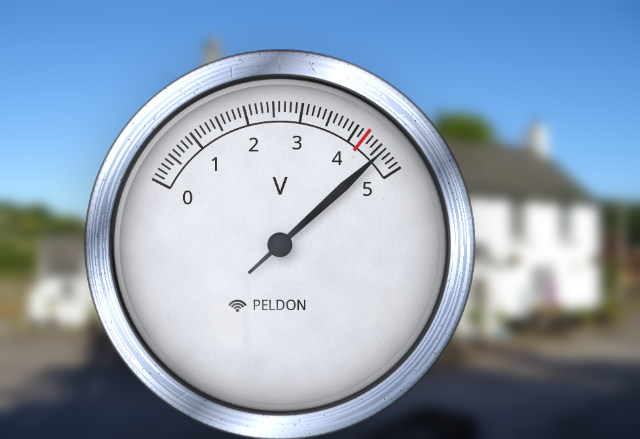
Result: 4.6 (V)
